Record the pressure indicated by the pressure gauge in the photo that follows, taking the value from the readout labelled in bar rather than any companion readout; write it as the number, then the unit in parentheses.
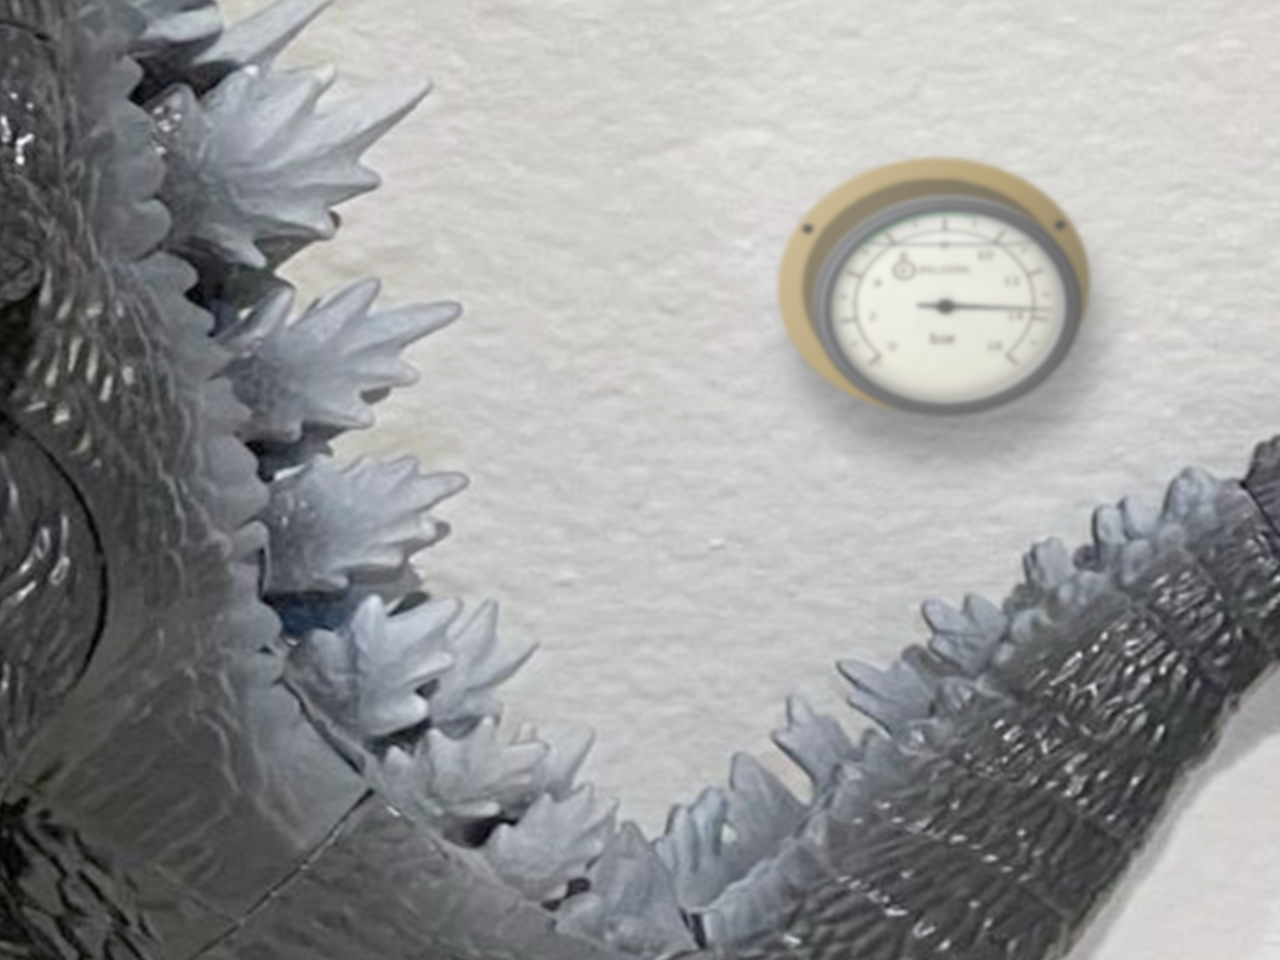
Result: 13.5 (bar)
